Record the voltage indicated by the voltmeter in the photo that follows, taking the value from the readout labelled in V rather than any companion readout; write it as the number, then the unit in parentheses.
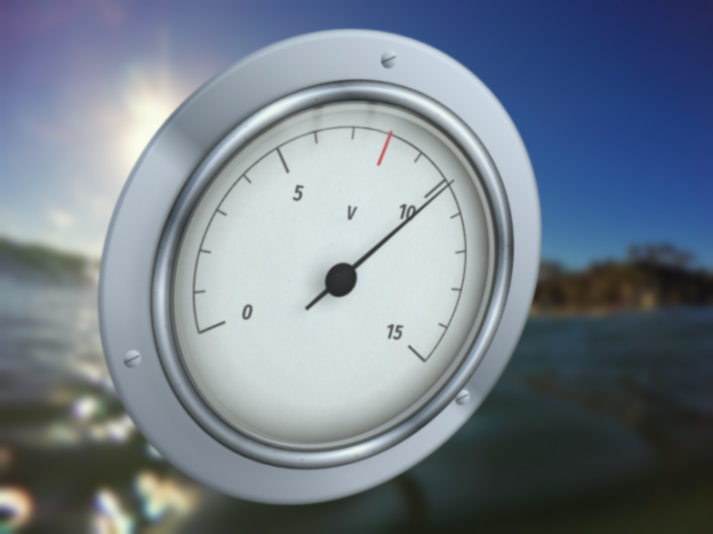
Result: 10 (V)
